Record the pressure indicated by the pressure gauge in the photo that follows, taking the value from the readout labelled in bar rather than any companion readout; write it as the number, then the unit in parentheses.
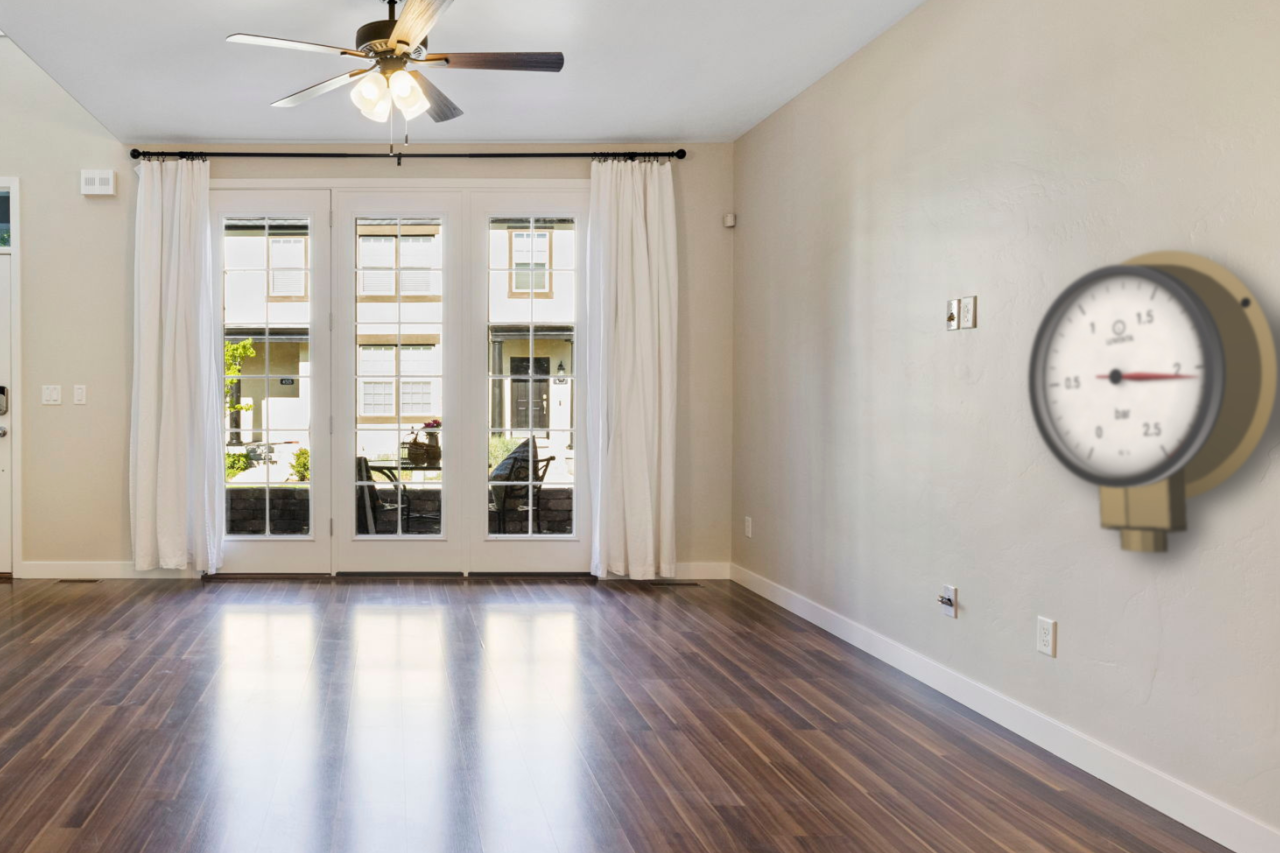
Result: 2.05 (bar)
